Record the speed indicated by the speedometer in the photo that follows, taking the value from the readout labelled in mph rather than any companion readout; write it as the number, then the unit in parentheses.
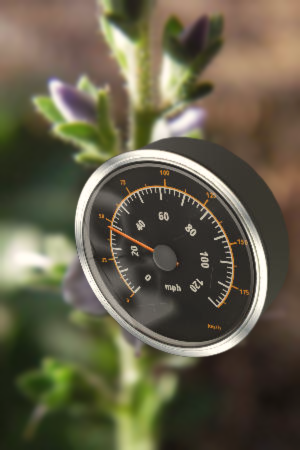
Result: 30 (mph)
